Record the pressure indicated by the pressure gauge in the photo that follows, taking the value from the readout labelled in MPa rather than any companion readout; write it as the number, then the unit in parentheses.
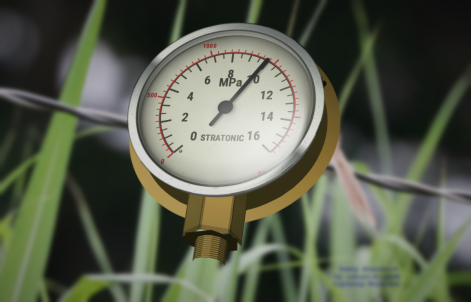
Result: 10 (MPa)
